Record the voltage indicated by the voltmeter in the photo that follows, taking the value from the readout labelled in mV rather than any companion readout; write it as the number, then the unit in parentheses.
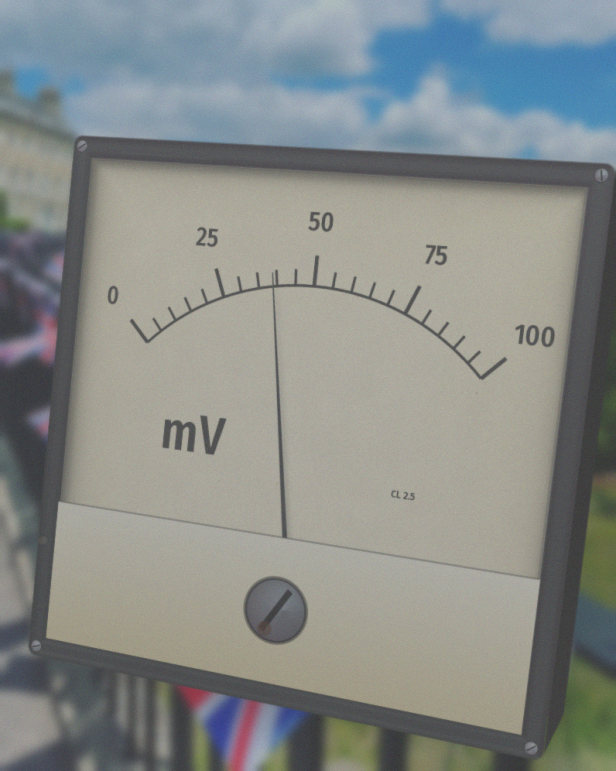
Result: 40 (mV)
